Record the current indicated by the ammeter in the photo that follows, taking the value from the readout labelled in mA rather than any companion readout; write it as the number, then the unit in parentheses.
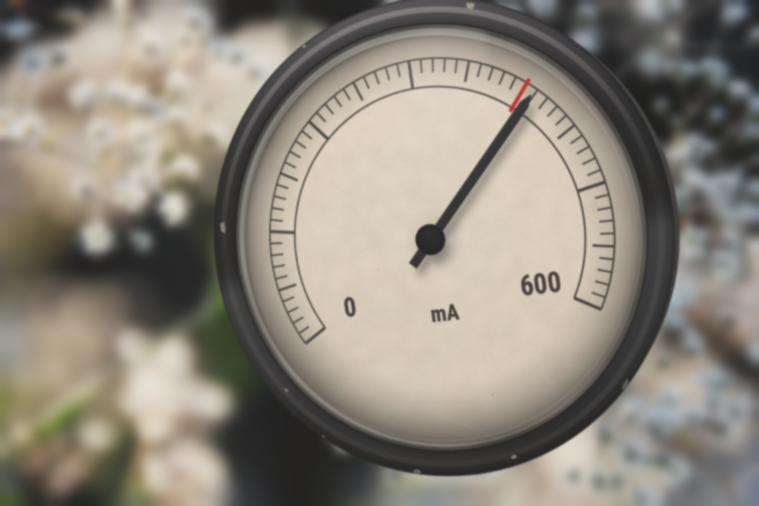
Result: 410 (mA)
